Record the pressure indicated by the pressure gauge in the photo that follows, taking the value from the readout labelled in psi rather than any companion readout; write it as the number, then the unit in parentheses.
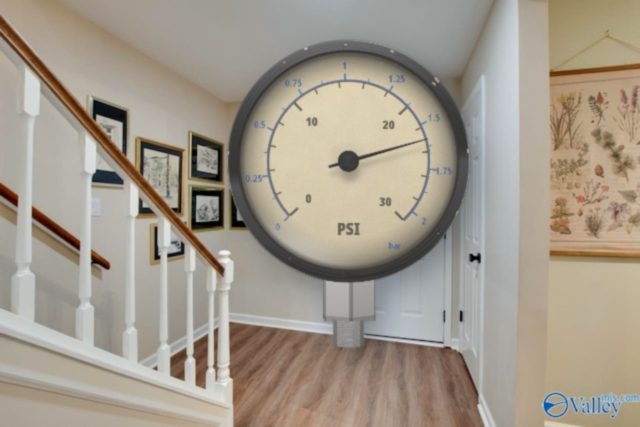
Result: 23 (psi)
